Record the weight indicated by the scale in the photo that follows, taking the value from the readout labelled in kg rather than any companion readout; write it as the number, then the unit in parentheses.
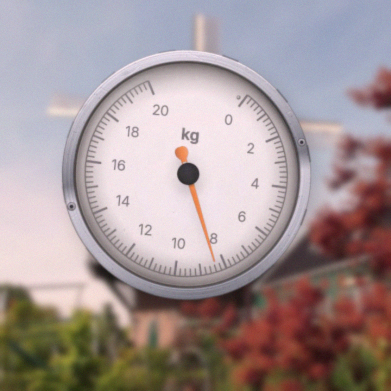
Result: 8.4 (kg)
